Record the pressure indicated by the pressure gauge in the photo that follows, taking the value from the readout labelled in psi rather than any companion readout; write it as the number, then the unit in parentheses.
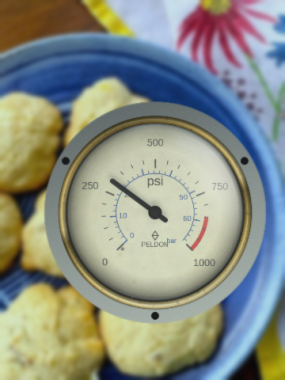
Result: 300 (psi)
